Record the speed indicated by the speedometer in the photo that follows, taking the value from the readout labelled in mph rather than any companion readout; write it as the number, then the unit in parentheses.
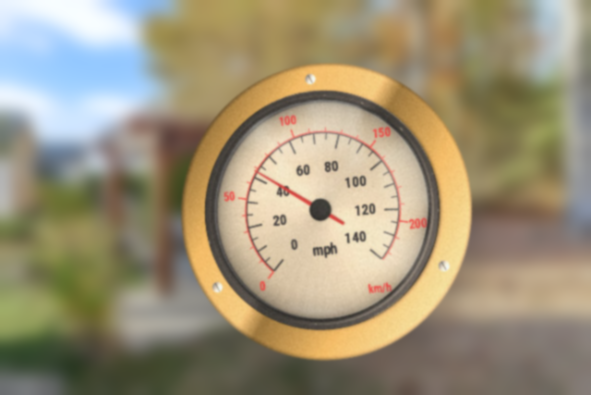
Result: 42.5 (mph)
